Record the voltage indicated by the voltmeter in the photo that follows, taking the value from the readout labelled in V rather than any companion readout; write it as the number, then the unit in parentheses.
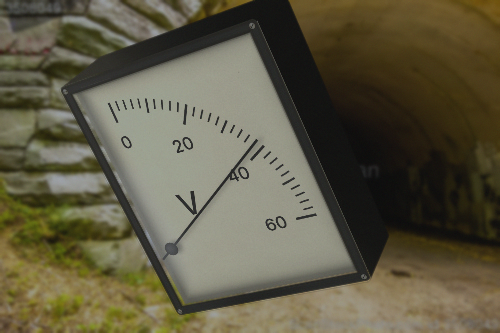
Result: 38 (V)
